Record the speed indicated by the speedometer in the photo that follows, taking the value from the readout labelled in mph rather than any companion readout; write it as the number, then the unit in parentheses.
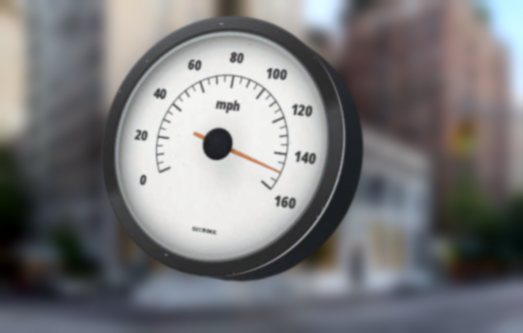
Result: 150 (mph)
